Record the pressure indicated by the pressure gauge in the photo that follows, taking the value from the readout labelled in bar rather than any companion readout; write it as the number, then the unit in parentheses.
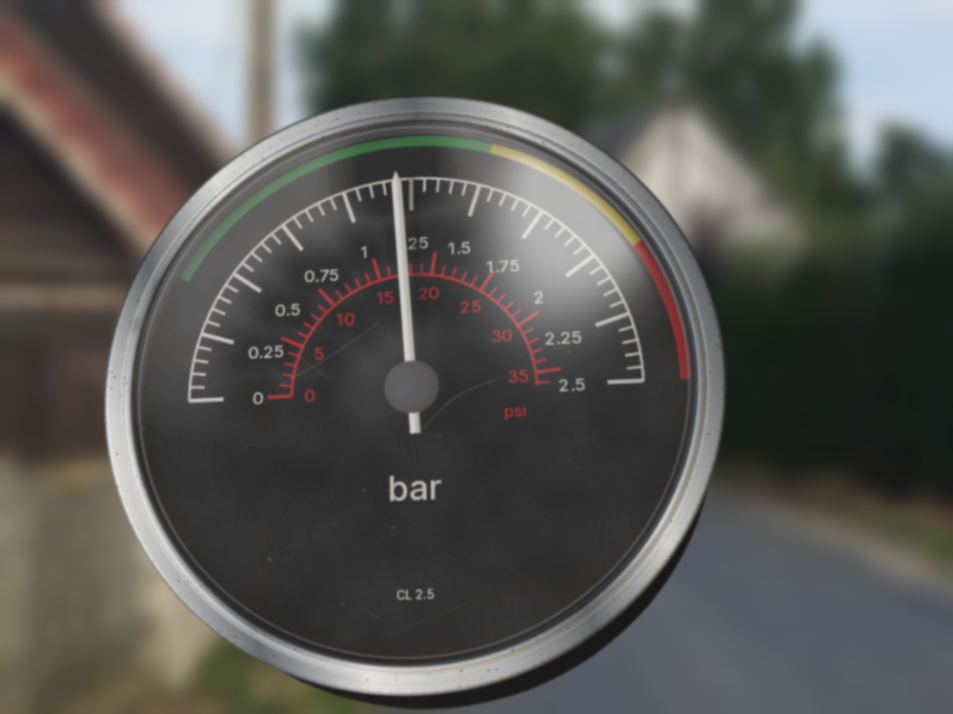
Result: 1.2 (bar)
